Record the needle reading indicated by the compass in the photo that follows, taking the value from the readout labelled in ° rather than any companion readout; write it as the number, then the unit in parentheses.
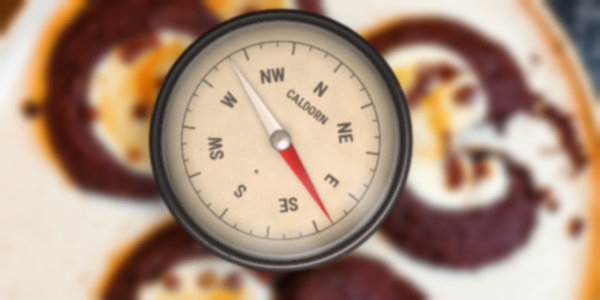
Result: 110 (°)
